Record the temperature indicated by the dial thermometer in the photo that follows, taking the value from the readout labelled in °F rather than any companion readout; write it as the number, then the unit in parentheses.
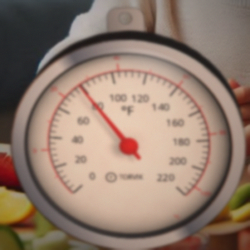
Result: 80 (°F)
